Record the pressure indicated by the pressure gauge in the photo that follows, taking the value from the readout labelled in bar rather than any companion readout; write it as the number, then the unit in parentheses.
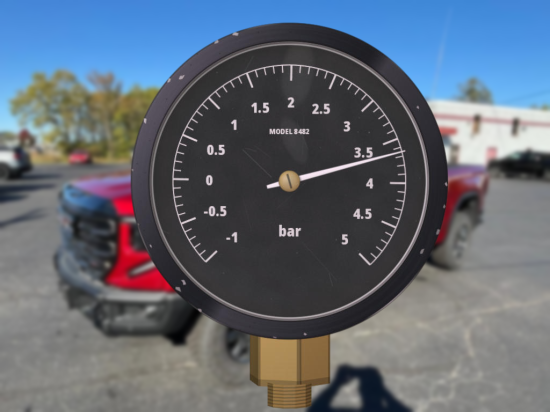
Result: 3.65 (bar)
